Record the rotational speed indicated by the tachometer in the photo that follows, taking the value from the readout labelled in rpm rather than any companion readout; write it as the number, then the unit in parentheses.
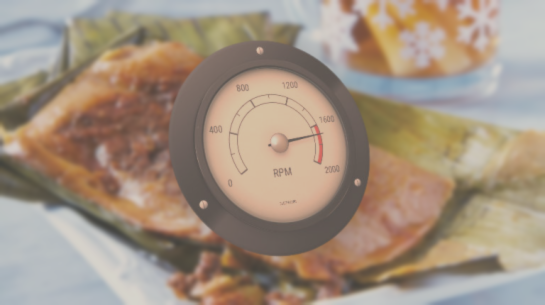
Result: 1700 (rpm)
